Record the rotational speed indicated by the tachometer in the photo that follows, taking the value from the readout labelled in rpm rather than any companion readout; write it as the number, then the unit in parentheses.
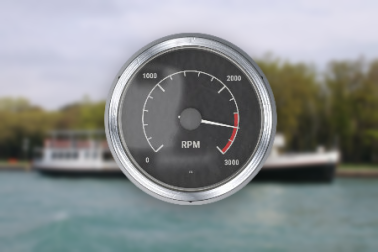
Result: 2600 (rpm)
